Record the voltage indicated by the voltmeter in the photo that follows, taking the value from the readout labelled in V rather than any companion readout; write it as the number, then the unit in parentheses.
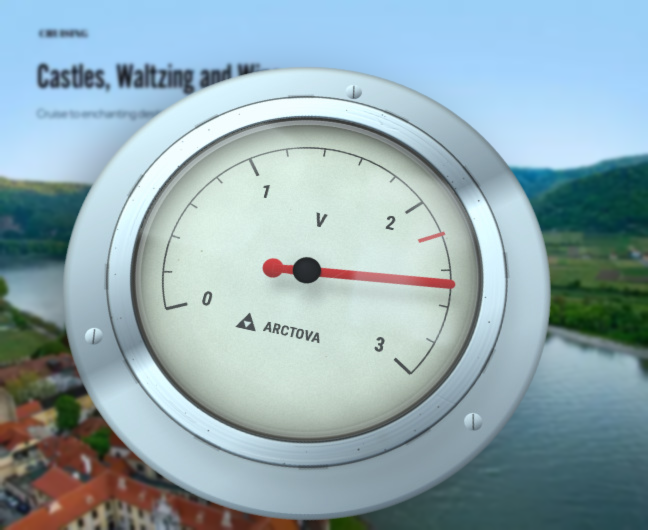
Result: 2.5 (V)
